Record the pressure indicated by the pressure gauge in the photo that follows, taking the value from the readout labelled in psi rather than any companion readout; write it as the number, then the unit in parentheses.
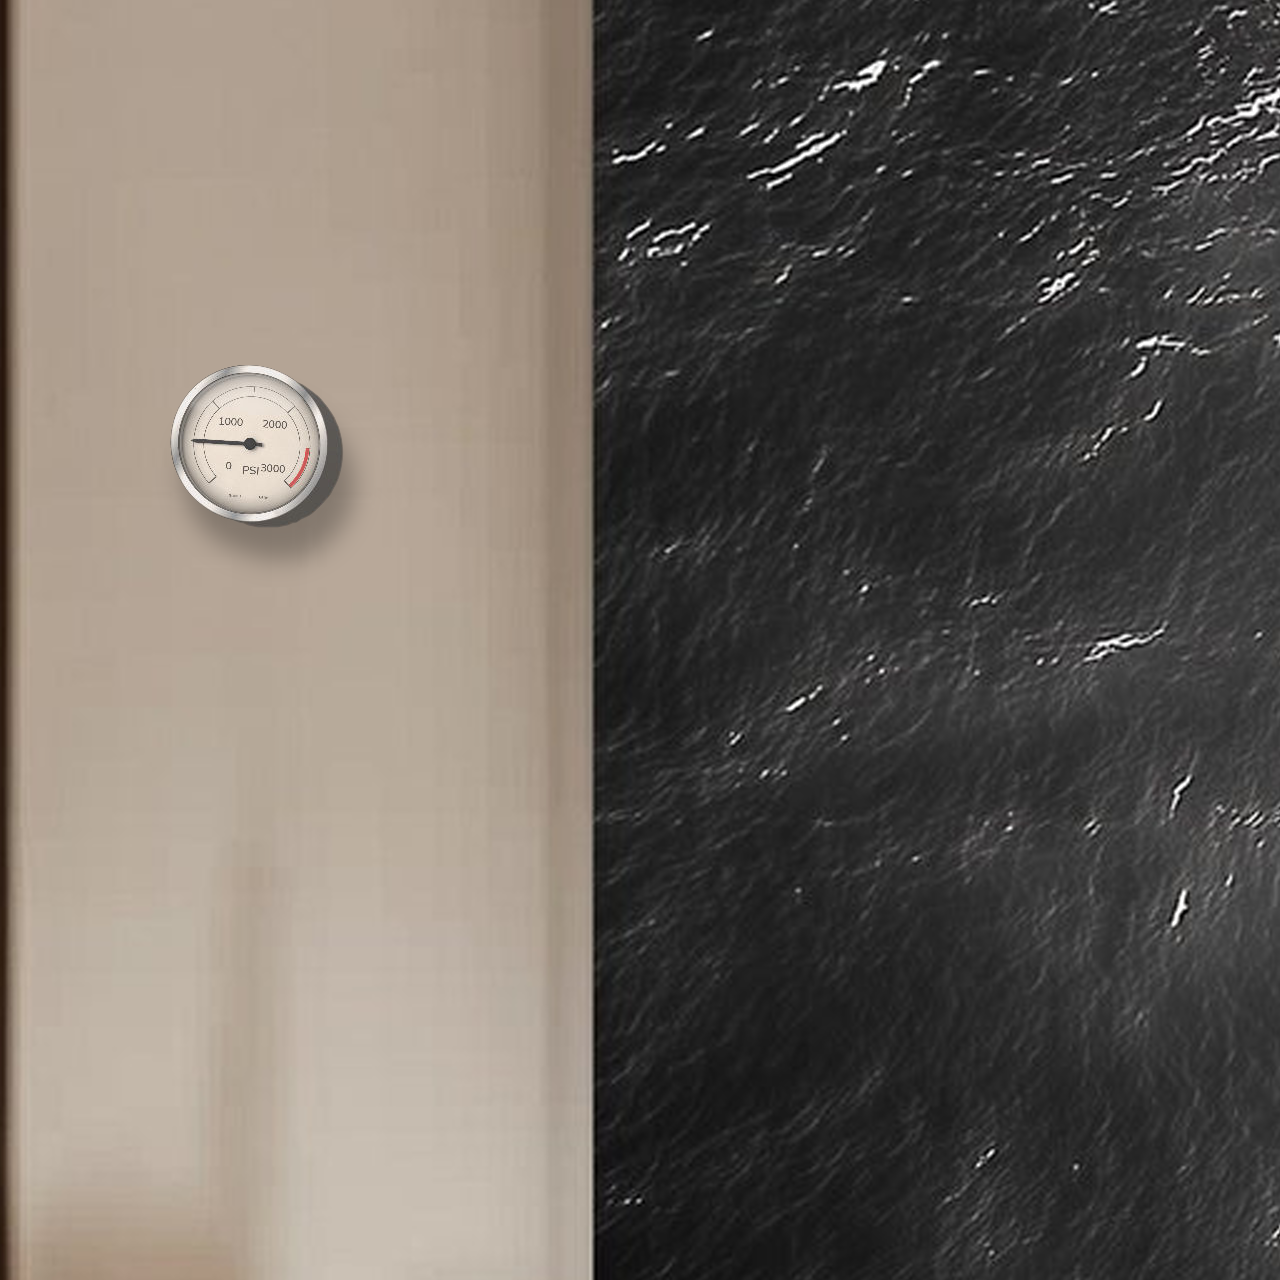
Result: 500 (psi)
